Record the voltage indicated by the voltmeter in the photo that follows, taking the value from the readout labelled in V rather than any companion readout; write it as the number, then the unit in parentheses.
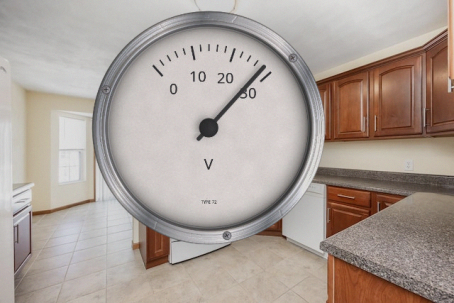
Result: 28 (V)
